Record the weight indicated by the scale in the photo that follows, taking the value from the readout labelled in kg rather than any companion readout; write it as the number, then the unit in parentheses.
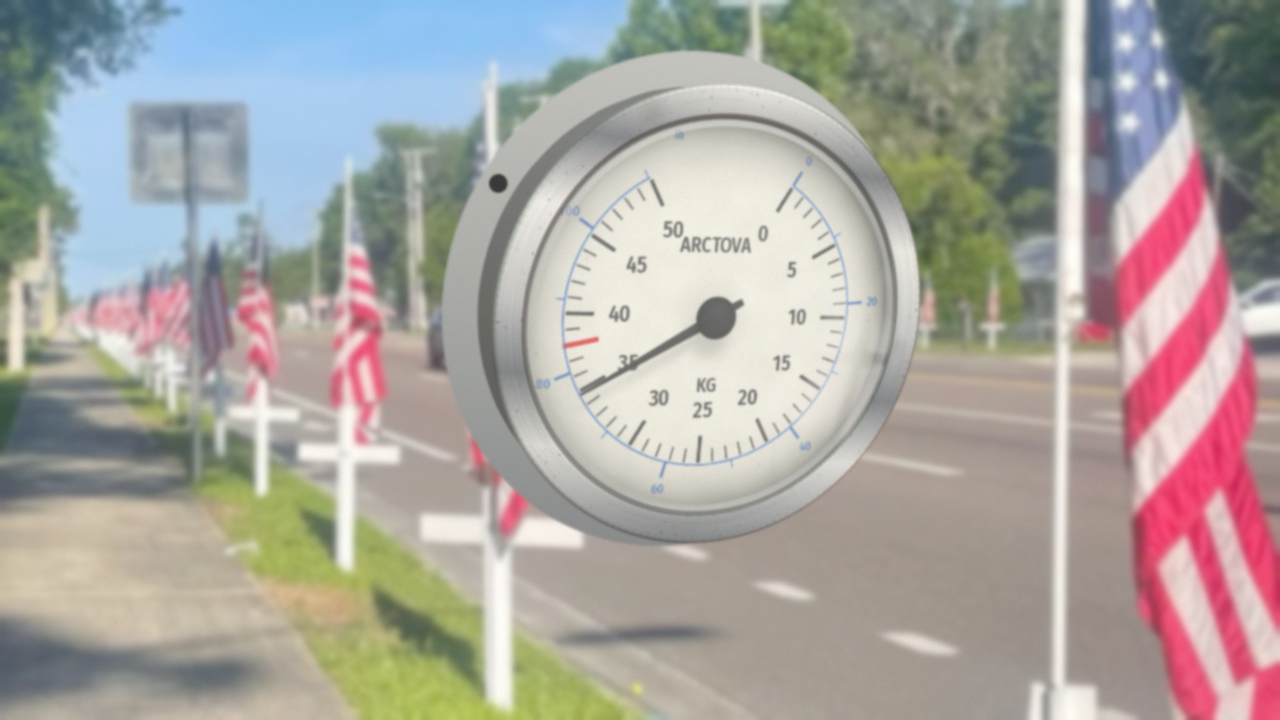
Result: 35 (kg)
